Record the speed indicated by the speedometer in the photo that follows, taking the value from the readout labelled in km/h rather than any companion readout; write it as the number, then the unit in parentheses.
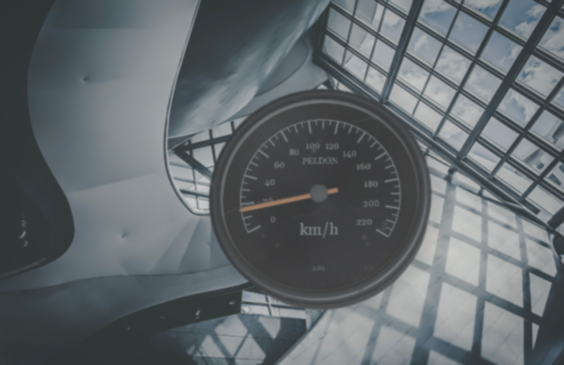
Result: 15 (km/h)
